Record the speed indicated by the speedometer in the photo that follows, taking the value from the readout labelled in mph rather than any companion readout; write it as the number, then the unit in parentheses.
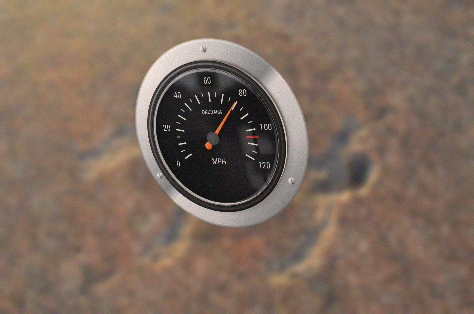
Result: 80 (mph)
